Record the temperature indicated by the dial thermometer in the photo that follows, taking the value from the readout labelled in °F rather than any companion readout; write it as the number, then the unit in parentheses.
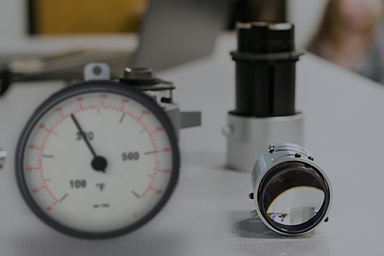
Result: 300 (°F)
